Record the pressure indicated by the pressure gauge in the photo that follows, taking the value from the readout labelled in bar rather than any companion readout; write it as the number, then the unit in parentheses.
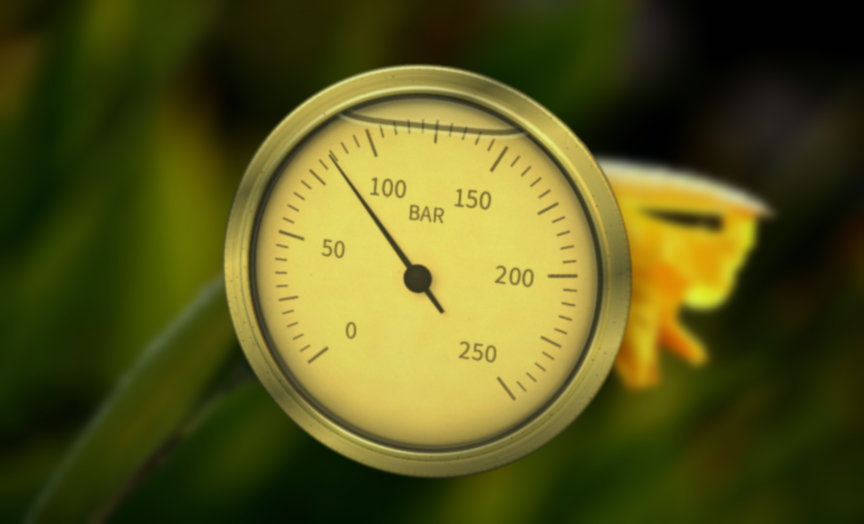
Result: 85 (bar)
